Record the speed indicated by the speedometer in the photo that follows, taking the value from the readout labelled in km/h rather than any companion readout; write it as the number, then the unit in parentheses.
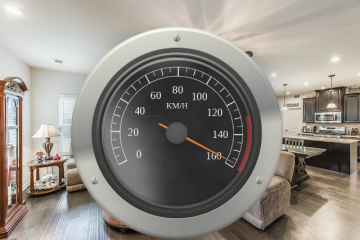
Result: 157.5 (km/h)
